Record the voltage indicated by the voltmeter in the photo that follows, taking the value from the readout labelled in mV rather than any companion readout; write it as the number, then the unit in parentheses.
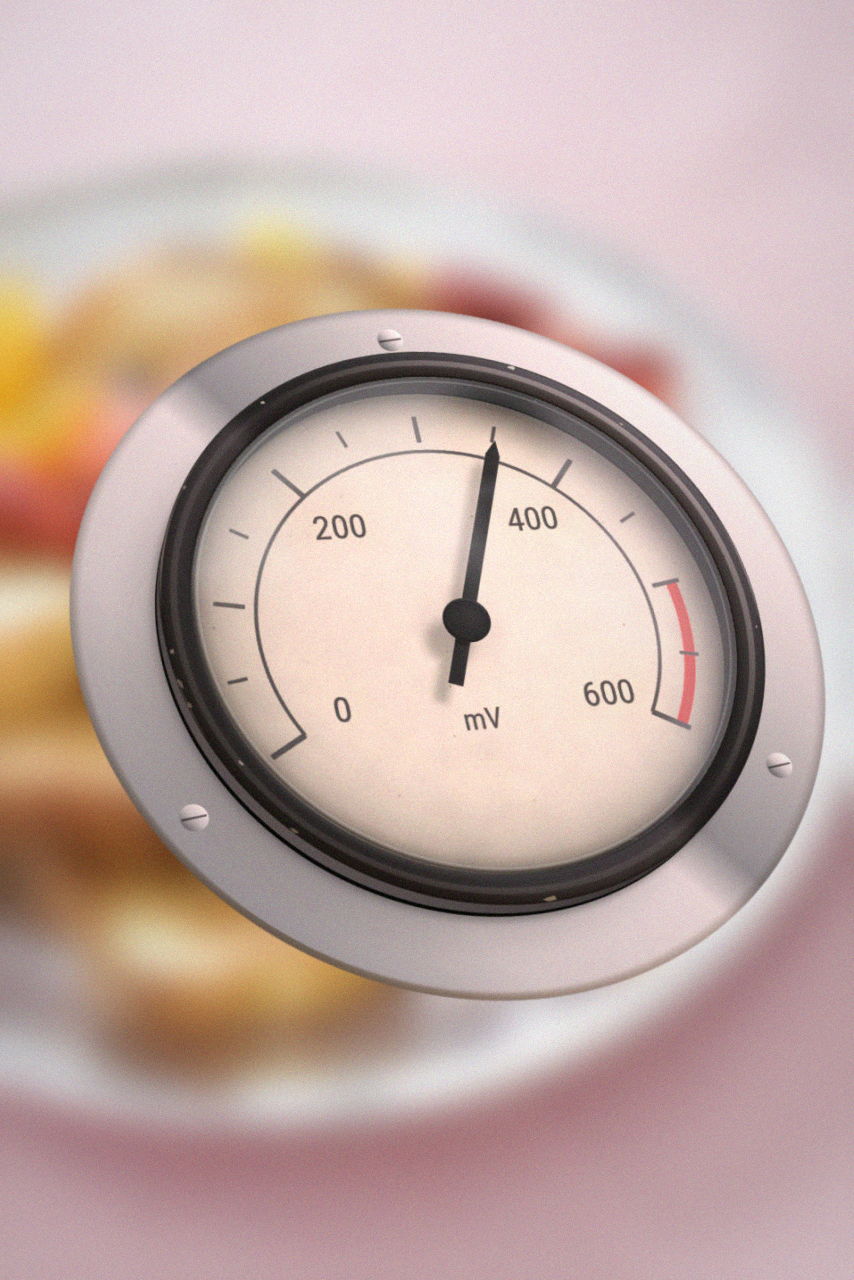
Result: 350 (mV)
